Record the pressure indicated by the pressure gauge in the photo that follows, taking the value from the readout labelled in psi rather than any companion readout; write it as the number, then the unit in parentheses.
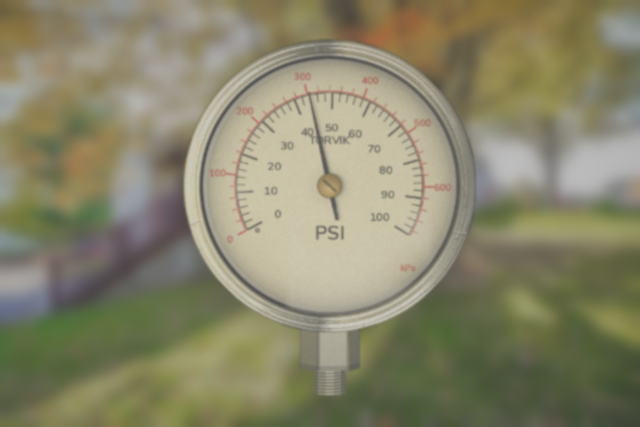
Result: 44 (psi)
